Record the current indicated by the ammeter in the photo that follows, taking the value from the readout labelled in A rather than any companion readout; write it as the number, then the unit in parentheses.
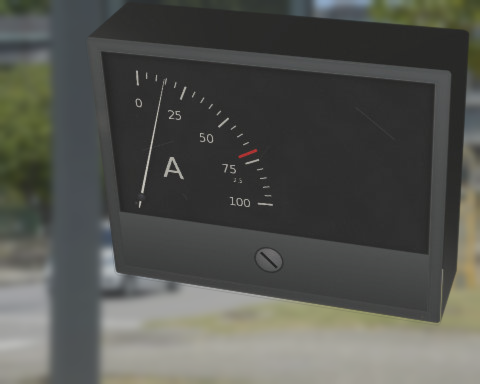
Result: 15 (A)
